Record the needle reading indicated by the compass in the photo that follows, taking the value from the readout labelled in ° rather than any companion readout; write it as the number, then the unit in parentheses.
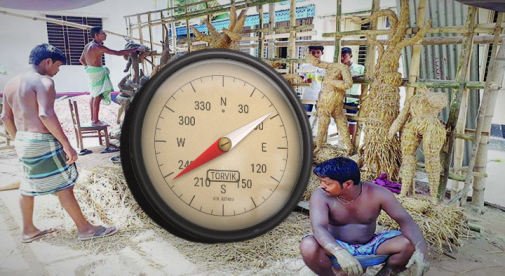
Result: 235 (°)
